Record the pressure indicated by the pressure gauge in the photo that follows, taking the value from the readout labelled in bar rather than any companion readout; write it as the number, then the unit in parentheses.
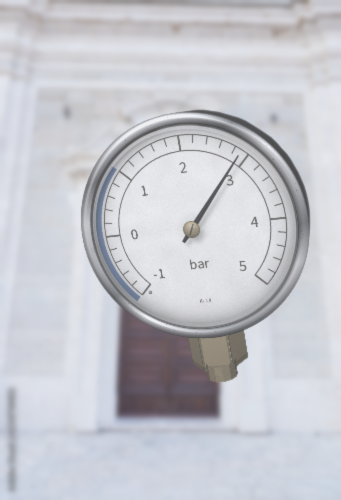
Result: 2.9 (bar)
